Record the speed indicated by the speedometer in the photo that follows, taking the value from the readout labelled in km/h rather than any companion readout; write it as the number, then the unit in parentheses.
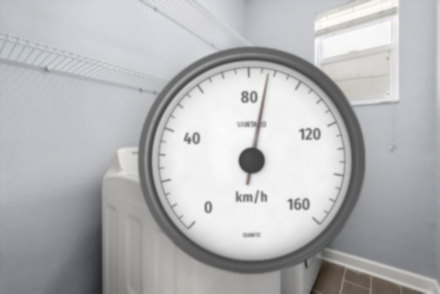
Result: 87.5 (km/h)
